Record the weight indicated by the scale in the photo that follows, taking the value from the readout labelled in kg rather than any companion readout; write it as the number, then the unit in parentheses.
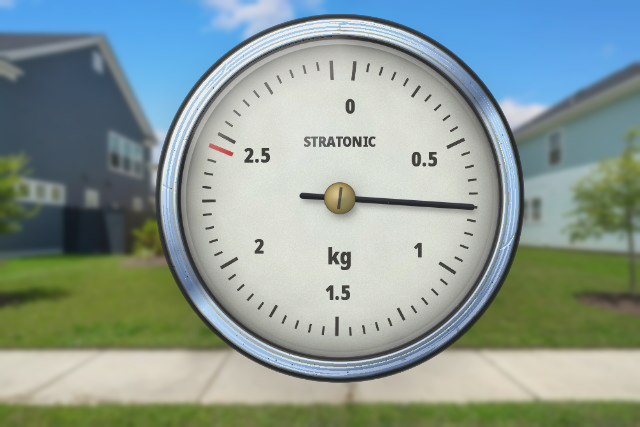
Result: 0.75 (kg)
